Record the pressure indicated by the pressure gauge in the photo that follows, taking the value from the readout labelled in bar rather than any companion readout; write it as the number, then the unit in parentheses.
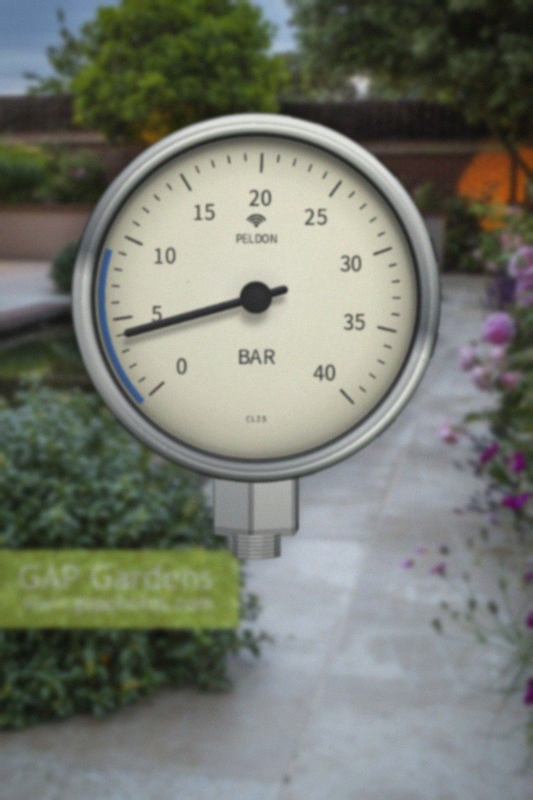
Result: 4 (bar)
